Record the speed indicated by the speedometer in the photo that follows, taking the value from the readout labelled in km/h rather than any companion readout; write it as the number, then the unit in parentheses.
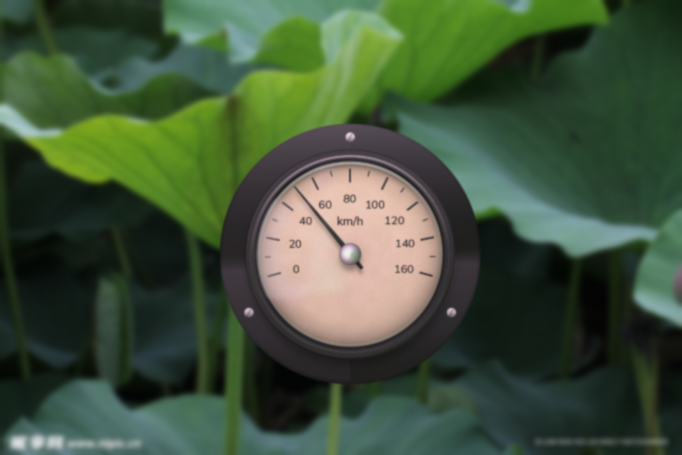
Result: 50 (km/h)
